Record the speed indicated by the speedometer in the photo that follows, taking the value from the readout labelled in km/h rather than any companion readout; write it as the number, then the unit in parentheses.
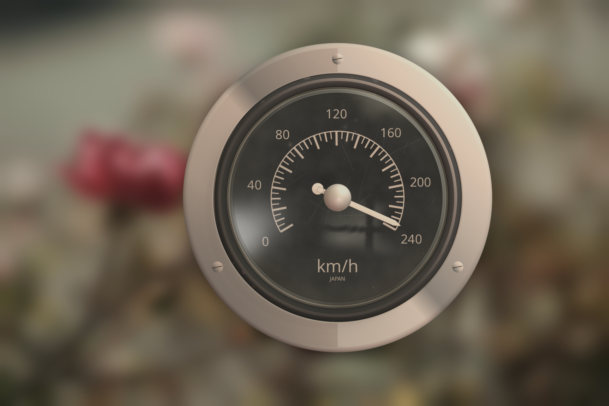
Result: 235 (km/h)
